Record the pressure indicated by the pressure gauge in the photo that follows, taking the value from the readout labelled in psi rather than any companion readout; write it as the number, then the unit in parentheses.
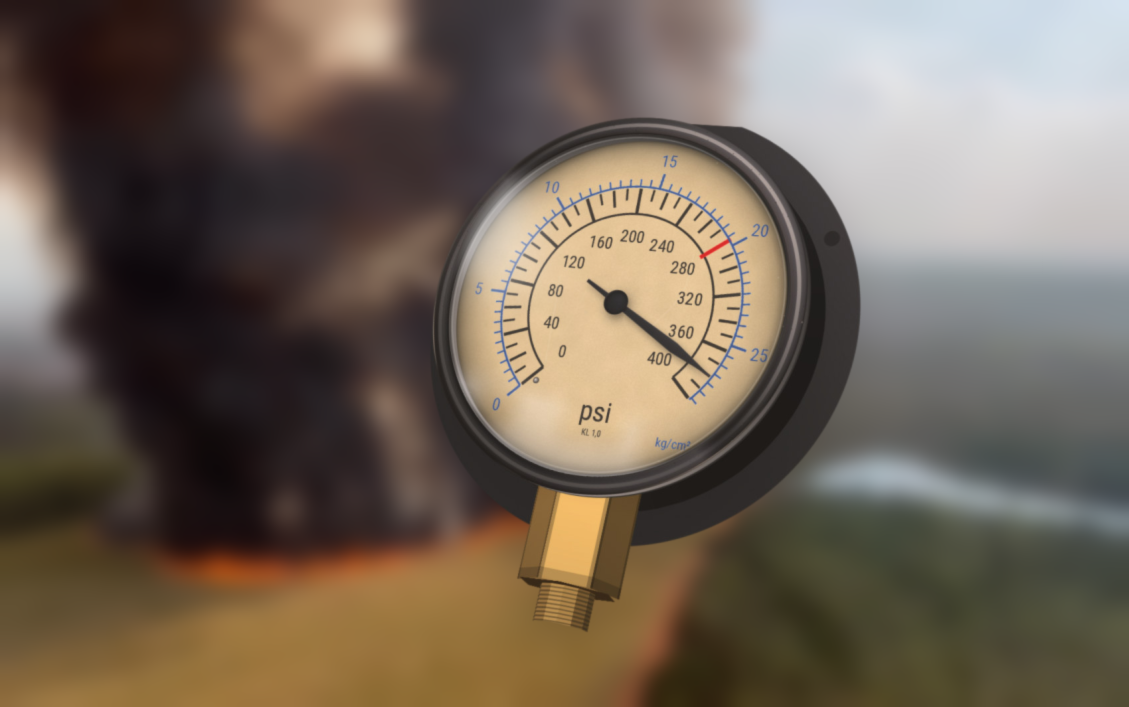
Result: 380 (psi)
